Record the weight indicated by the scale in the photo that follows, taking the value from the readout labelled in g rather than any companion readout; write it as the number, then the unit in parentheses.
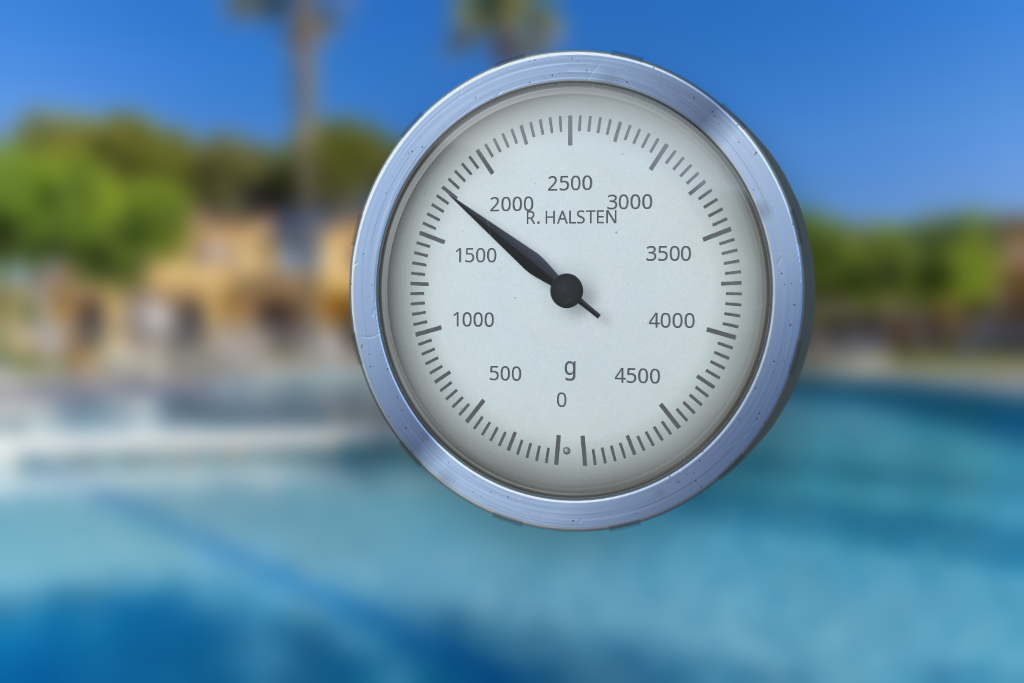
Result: 1750 (g)
